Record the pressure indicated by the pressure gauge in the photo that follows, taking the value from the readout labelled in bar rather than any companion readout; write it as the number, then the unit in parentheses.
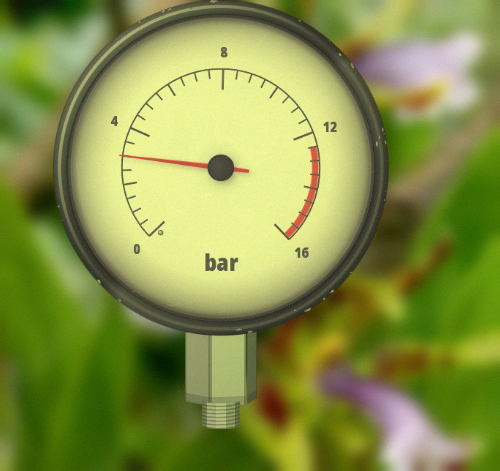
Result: 3 (bar)
